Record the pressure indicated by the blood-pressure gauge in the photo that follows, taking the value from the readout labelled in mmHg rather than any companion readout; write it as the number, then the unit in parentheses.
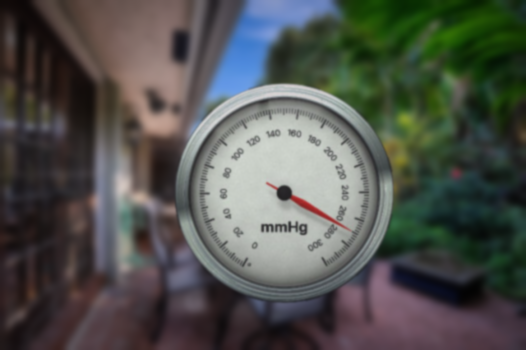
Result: 270 (mmHg)
